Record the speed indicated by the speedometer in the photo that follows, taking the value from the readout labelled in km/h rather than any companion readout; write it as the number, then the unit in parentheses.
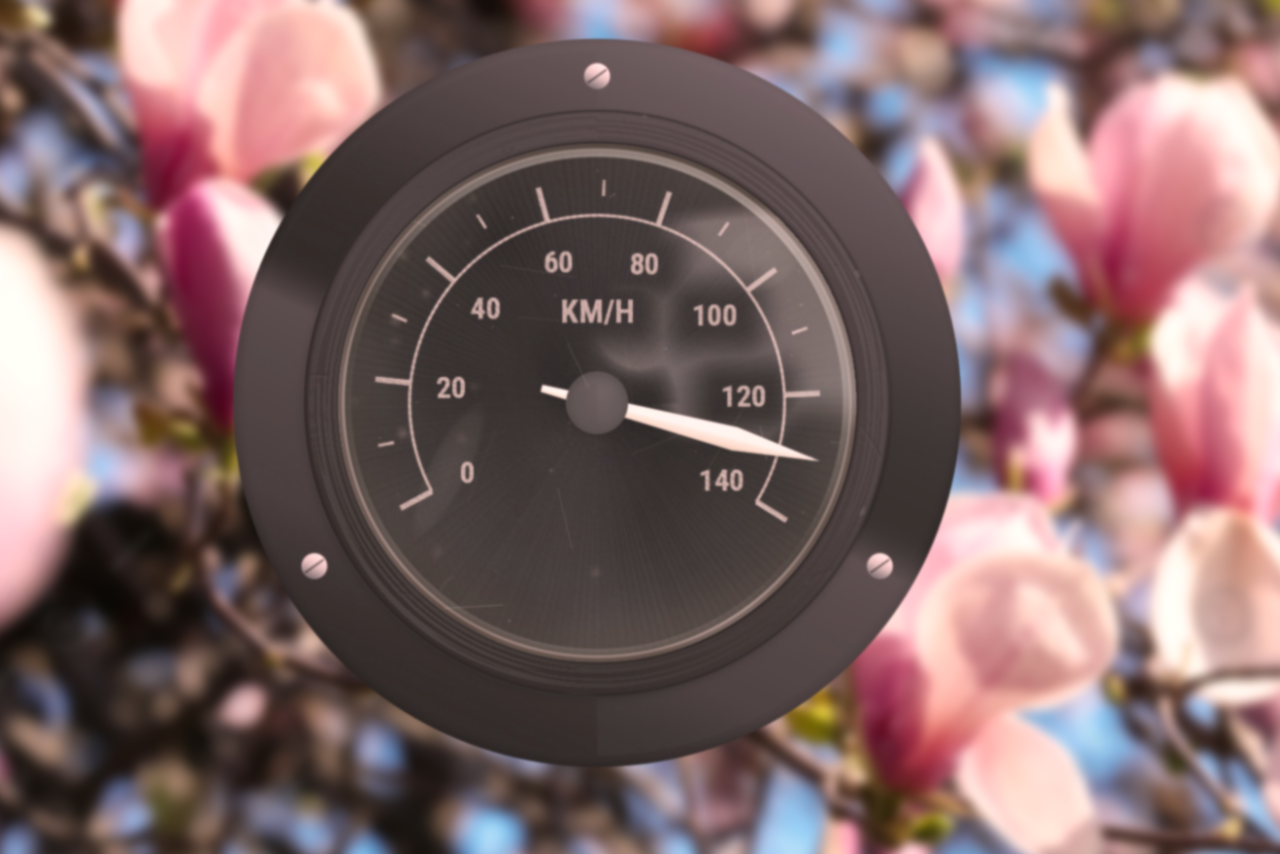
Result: 130 (km/h)
